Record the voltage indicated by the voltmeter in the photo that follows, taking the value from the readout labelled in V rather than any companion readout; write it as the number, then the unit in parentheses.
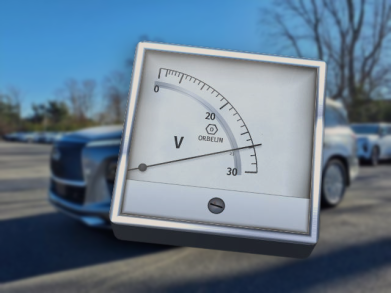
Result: 27 (V)
